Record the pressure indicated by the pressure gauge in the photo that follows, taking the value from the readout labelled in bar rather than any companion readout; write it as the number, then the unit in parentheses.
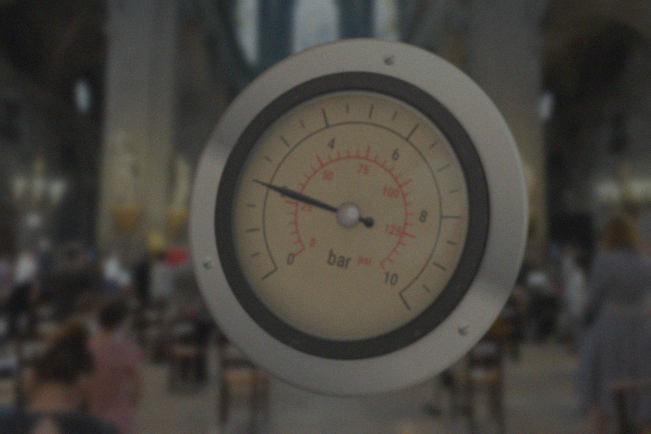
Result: 2 (bar)
